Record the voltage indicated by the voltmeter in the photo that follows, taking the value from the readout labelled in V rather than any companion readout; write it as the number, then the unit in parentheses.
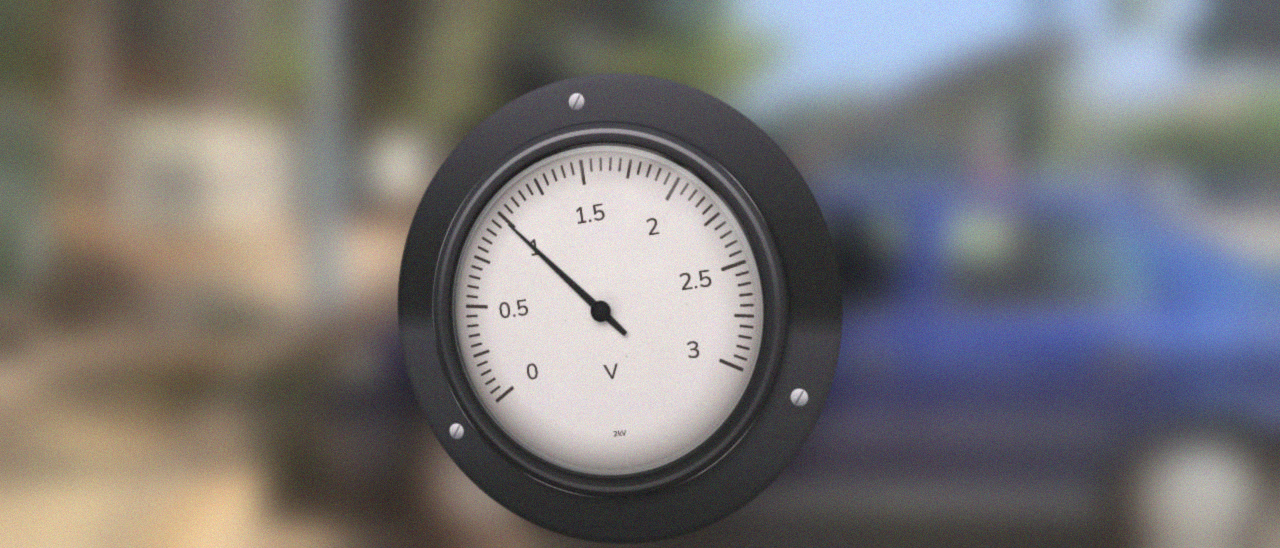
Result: 1 (V)
